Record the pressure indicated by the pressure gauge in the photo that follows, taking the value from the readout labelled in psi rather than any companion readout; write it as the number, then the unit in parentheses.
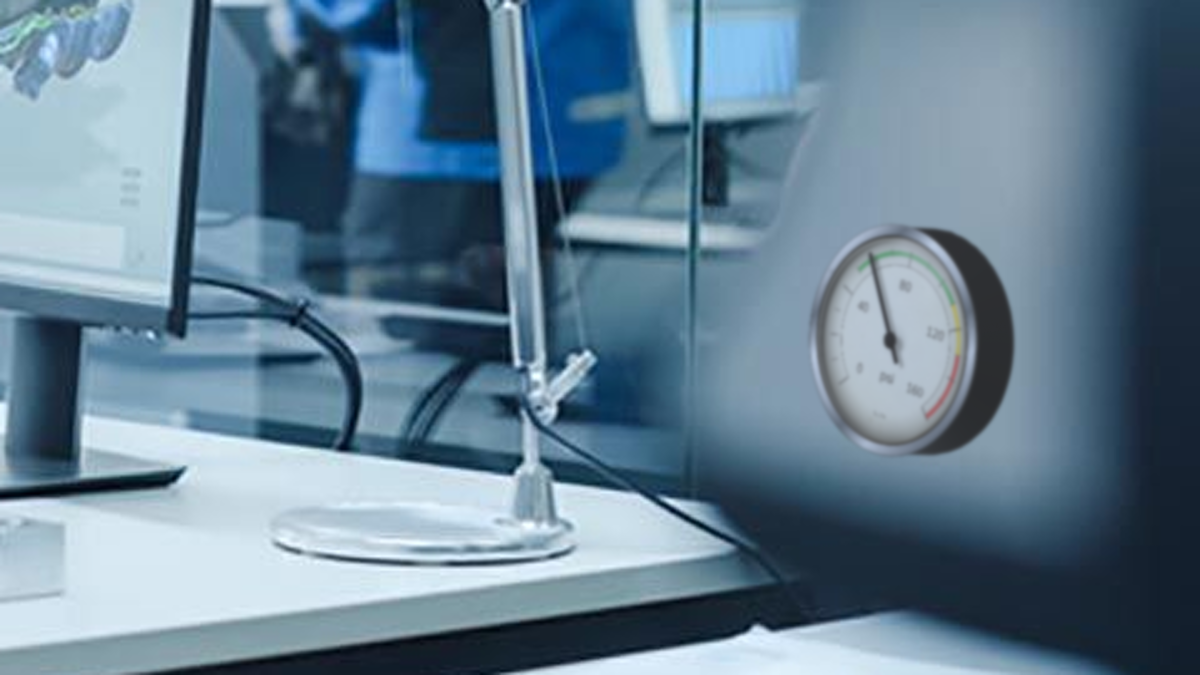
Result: 60 (psi)
